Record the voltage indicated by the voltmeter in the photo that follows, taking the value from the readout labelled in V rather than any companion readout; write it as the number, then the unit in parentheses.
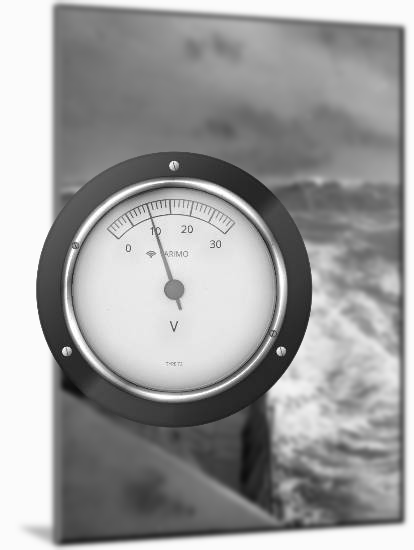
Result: 10 (V)
